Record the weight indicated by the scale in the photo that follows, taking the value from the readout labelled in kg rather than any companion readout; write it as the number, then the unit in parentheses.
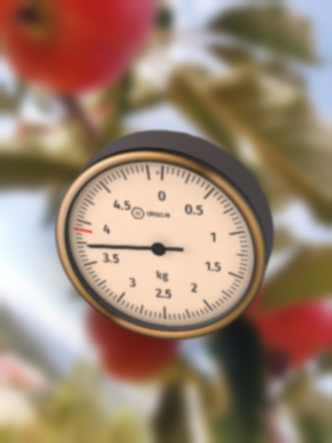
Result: 3.75 (kg)
